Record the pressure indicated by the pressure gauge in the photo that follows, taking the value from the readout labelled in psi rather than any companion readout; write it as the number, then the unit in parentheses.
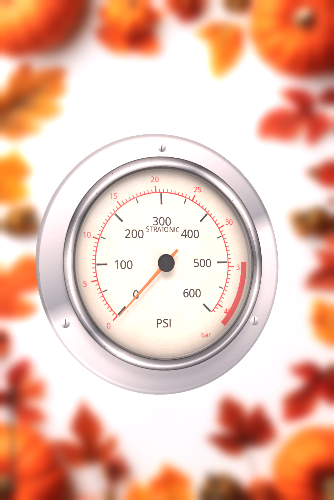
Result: 0 (psi)
